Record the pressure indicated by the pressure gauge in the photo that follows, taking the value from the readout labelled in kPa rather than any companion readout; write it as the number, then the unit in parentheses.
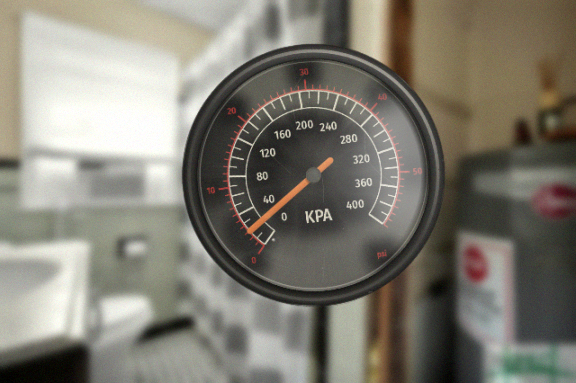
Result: 20 (kPa)
